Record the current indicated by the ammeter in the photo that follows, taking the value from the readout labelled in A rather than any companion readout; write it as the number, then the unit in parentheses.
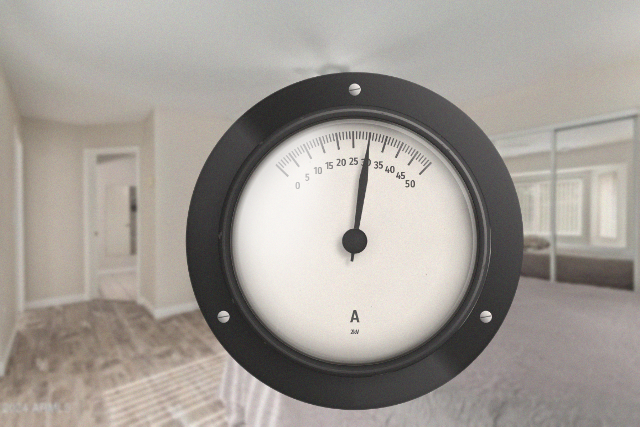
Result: 30 (A)
